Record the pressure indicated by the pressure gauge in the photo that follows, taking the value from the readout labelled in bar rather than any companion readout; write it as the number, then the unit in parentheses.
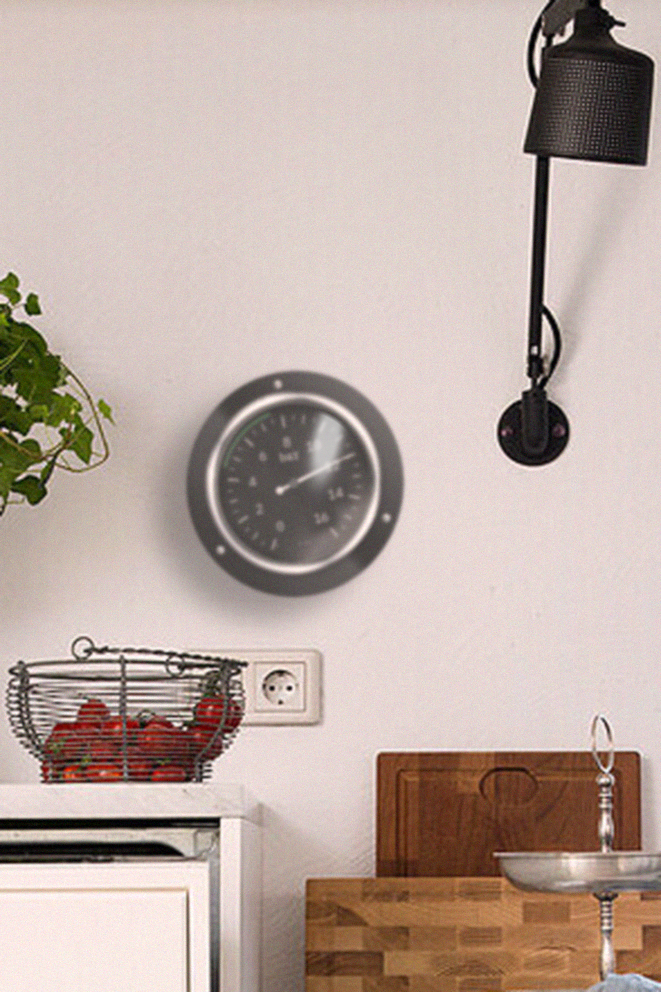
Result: 12 (bar)
